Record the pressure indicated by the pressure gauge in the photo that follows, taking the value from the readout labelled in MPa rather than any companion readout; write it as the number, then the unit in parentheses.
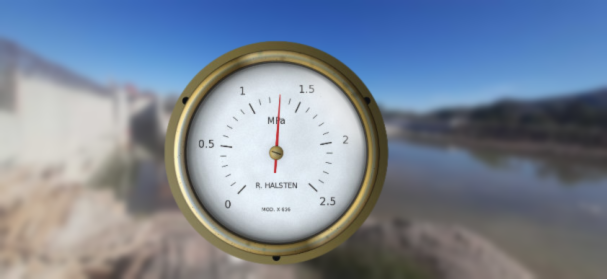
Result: 1.3 (MPa)
